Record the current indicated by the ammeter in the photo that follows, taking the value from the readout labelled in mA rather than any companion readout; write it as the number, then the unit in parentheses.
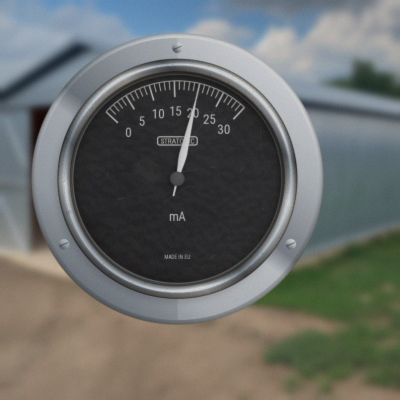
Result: 20 (mA)
